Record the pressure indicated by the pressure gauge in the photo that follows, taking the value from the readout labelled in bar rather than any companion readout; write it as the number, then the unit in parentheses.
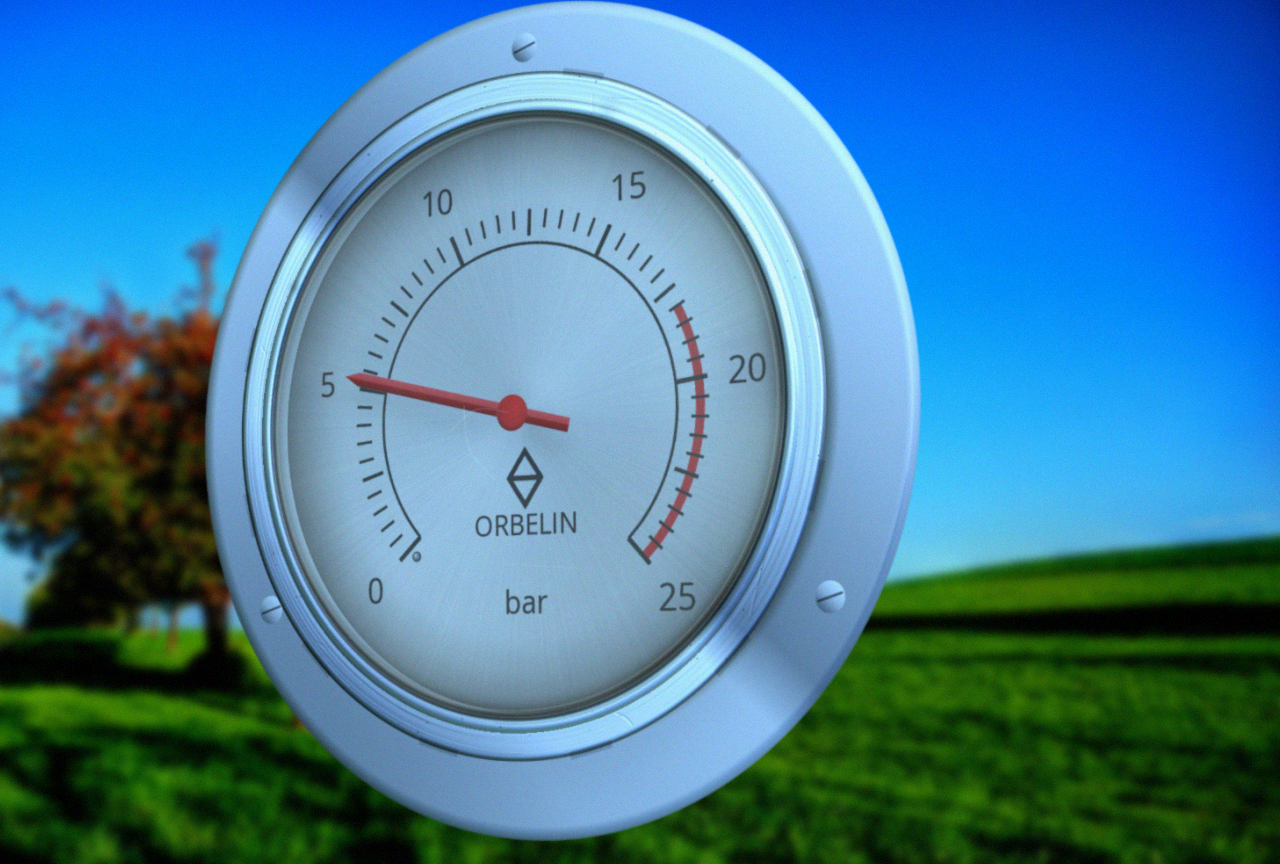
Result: 5.25 (bar)
